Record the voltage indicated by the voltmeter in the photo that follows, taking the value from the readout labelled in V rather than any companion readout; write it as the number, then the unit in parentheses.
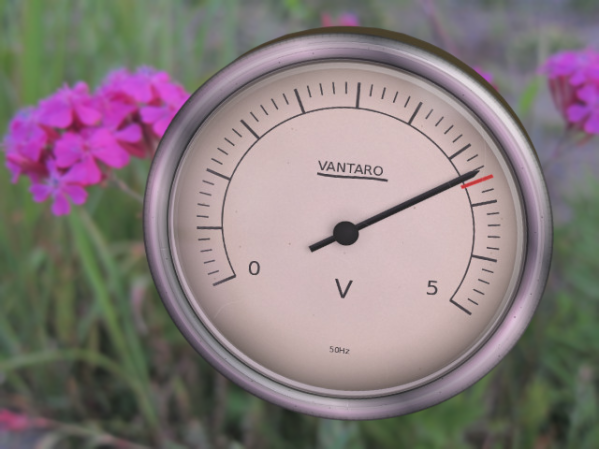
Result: 3.7 (V)
